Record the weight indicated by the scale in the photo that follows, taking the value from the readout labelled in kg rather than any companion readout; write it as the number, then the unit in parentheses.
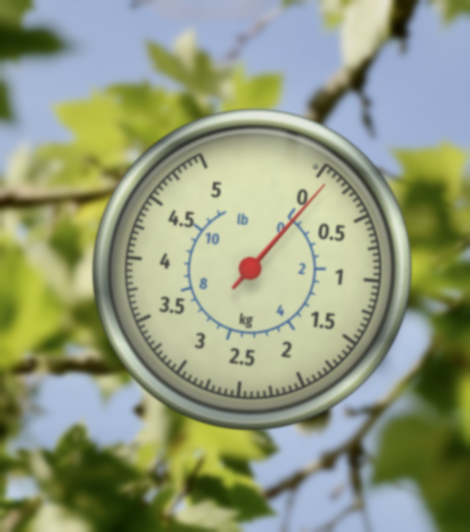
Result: 0.1 (kg)
